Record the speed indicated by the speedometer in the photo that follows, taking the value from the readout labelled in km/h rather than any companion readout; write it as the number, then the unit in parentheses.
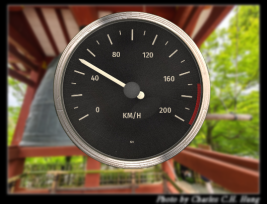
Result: 50 (km/h)
